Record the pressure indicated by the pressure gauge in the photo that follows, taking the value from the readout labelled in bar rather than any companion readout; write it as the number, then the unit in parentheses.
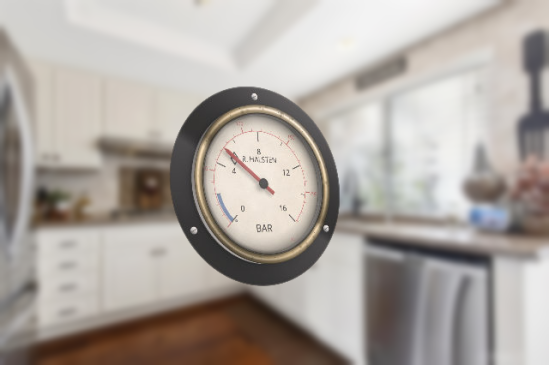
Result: 5 (bar)
